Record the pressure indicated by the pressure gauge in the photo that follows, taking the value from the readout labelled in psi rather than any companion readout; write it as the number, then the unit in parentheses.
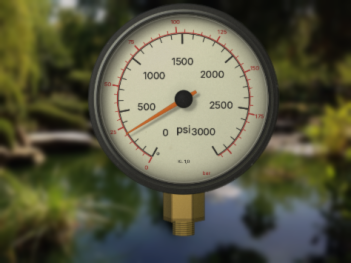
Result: 300 (psi)
